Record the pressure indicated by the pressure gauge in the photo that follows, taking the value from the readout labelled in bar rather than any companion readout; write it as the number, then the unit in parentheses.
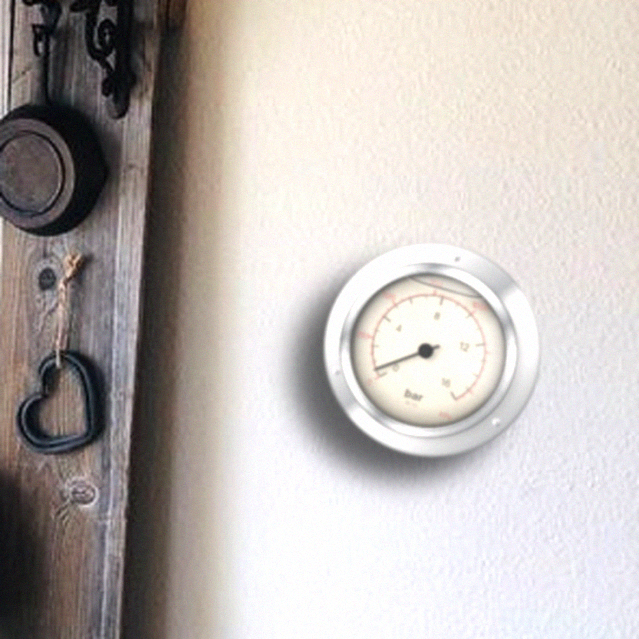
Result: 0.5 (bar)
